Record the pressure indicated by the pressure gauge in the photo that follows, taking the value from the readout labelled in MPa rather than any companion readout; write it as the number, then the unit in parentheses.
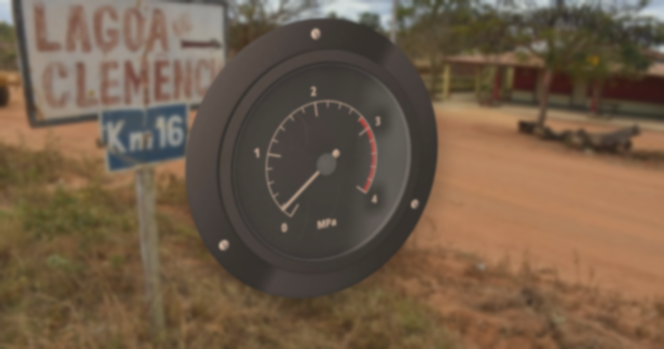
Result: 0.2 (MPa)
